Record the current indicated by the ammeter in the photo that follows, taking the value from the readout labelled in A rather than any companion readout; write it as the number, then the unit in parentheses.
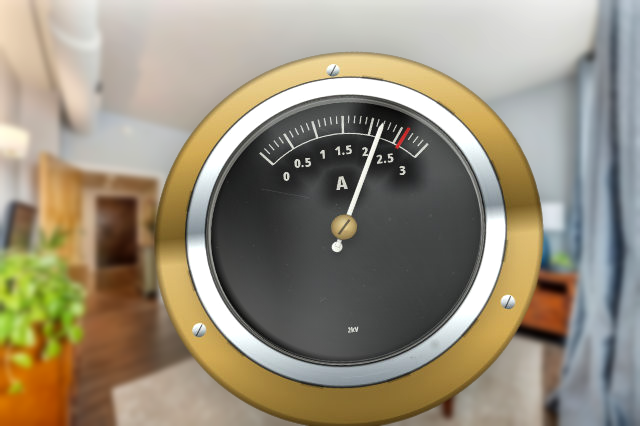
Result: 2.2 (A)
